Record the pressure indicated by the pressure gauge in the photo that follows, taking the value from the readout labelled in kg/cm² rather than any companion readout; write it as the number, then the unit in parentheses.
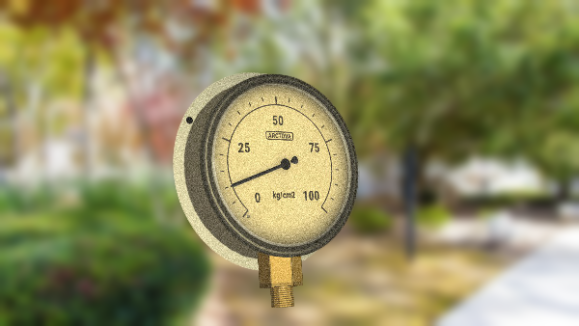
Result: 10 (kg/cm²)
